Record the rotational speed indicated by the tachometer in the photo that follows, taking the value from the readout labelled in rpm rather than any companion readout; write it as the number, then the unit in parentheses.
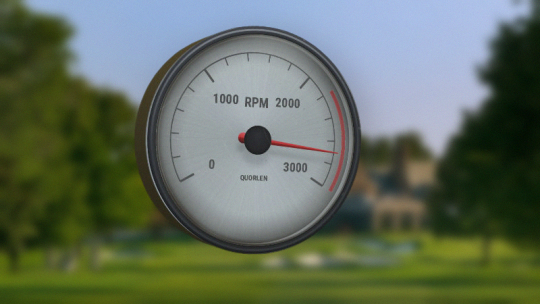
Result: 2700 (rpm)
